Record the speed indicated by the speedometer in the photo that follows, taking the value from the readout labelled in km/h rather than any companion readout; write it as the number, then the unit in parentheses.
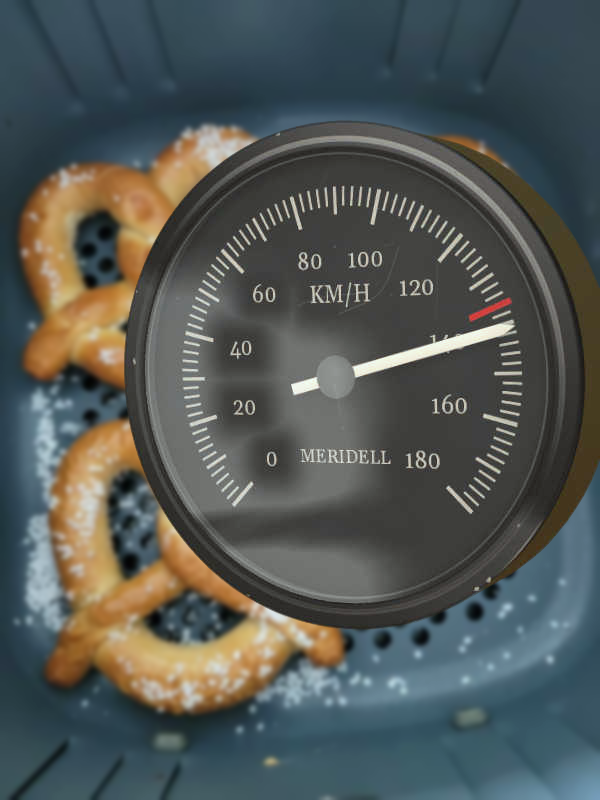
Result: 141 (km/h)
